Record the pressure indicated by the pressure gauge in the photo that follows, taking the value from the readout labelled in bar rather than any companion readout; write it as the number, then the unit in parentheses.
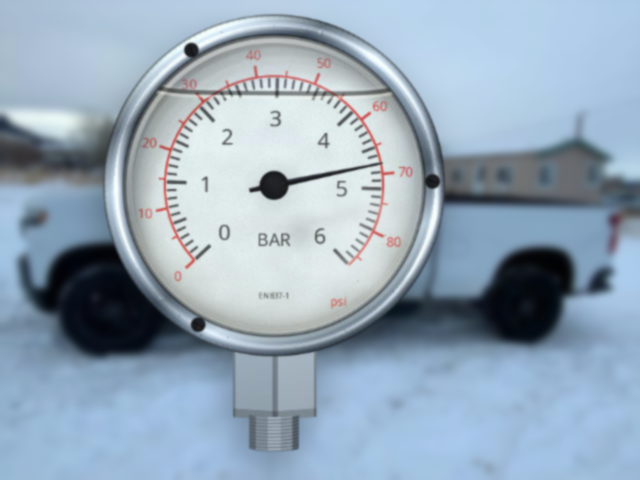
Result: 4.7 (bar)
